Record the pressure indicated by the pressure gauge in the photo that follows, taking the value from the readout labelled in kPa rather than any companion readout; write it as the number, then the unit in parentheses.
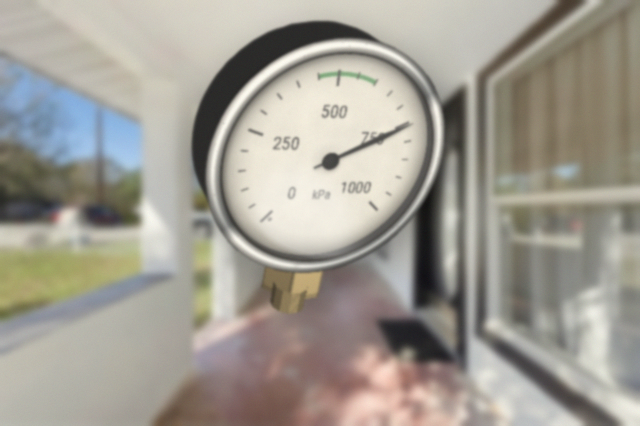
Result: 750 (kPa)
